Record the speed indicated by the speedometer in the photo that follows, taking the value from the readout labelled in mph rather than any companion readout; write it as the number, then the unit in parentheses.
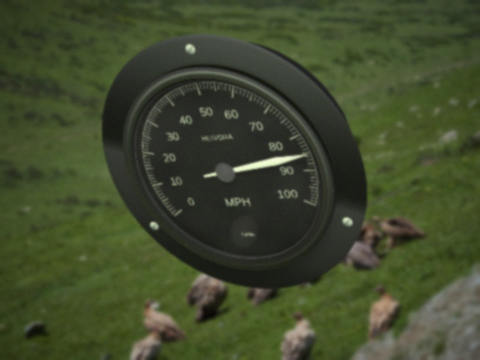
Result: 85 (mph)
